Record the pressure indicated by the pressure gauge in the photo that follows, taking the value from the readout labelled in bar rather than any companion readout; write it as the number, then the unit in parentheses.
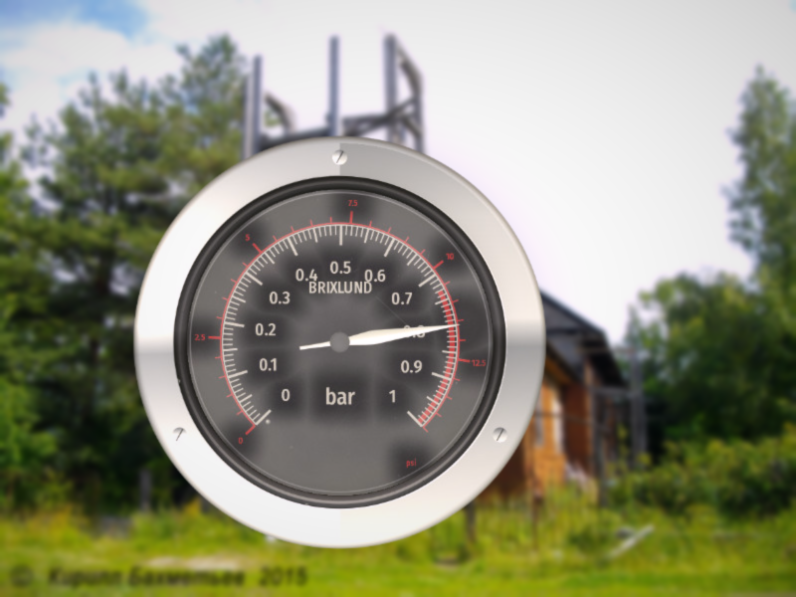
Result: 0.8 (bar)
